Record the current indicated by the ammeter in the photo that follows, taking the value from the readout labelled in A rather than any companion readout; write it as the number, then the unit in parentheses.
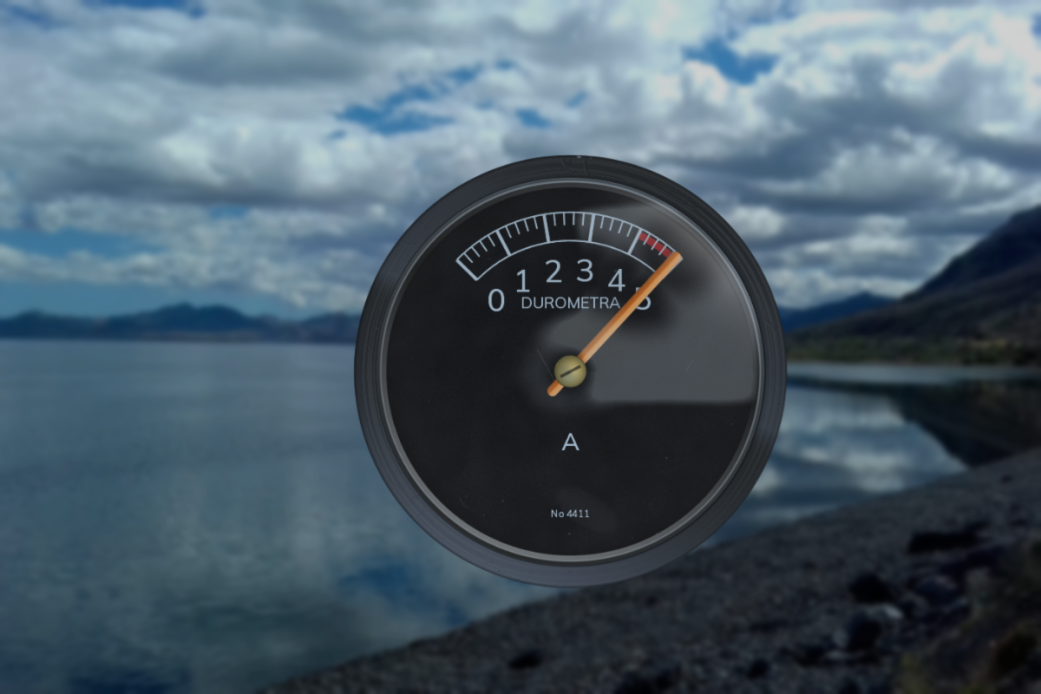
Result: 4.9 (A)
